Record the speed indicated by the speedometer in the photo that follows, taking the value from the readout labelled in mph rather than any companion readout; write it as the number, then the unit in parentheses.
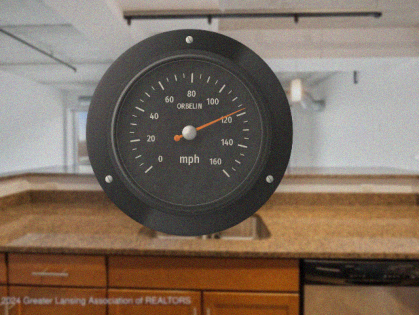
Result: 117.5 (mph)
